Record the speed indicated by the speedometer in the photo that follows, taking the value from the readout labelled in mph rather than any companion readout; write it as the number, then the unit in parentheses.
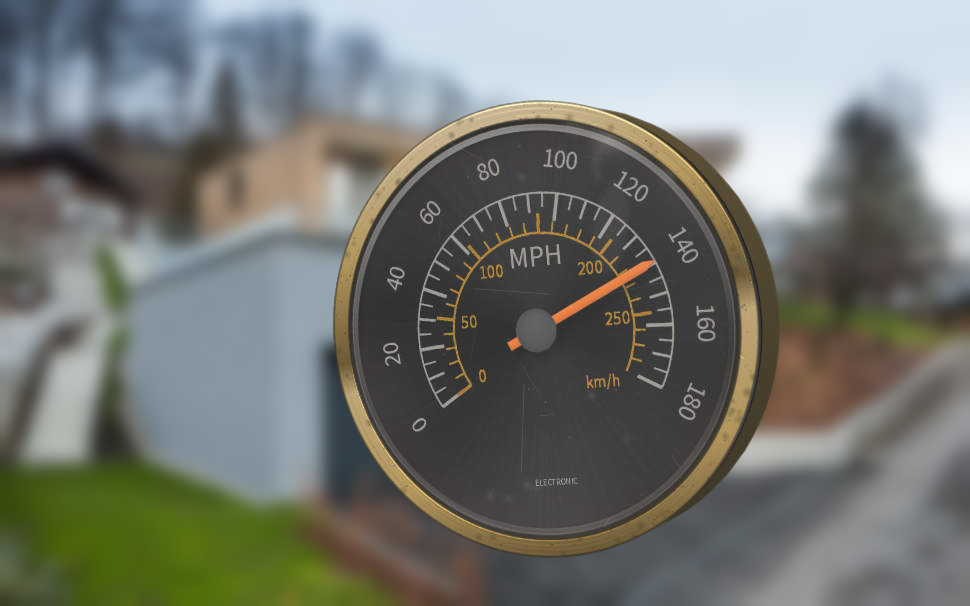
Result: 140 (mph)
